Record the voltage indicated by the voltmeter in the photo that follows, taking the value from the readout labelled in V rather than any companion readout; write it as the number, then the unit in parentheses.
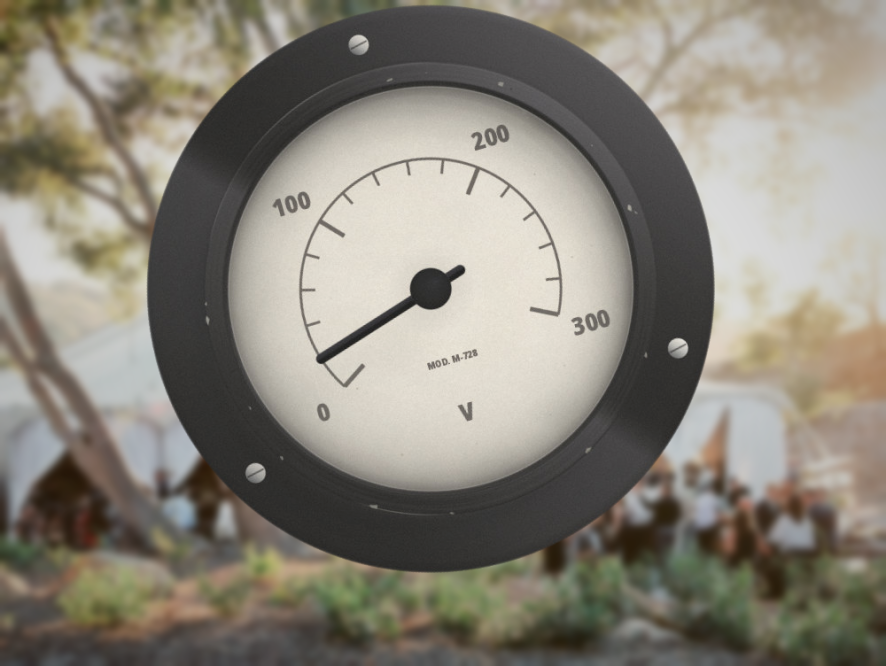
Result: 20 (V)
